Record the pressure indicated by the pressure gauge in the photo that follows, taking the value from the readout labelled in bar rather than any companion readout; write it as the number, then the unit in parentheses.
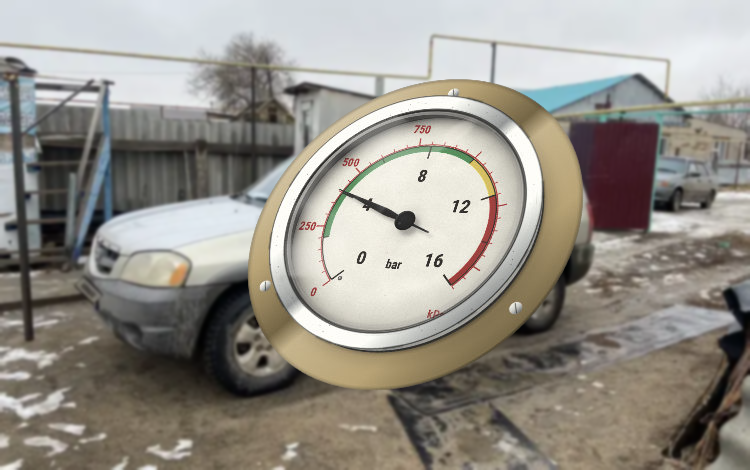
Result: 4 (bar)
